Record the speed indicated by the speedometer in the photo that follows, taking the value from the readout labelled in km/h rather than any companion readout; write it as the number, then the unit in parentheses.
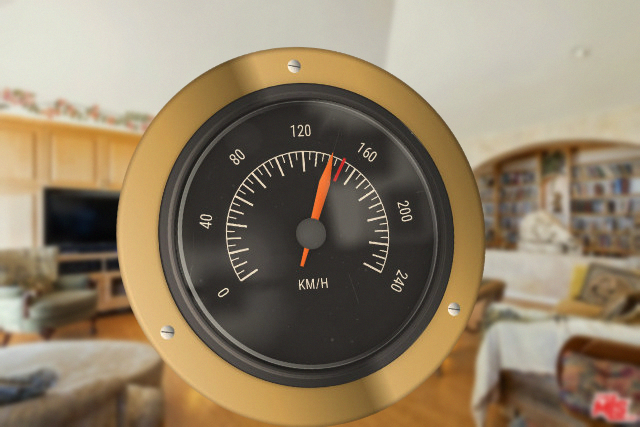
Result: 140 (km/h)
